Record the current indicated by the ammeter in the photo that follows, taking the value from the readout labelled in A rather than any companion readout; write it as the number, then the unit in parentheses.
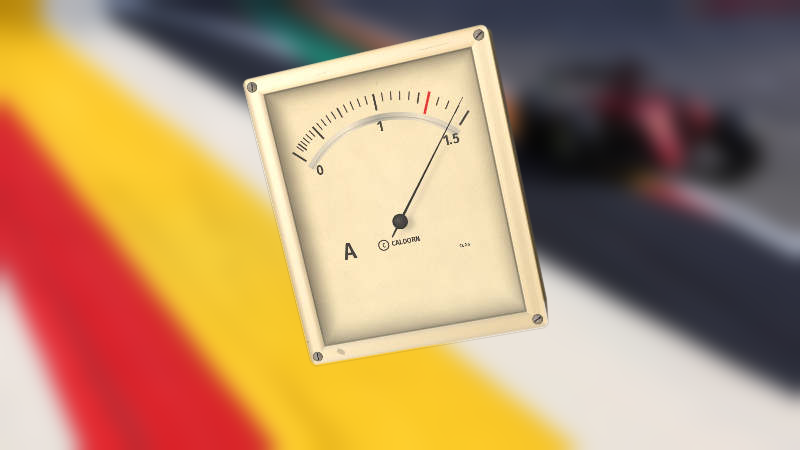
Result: 1.45 (A)
